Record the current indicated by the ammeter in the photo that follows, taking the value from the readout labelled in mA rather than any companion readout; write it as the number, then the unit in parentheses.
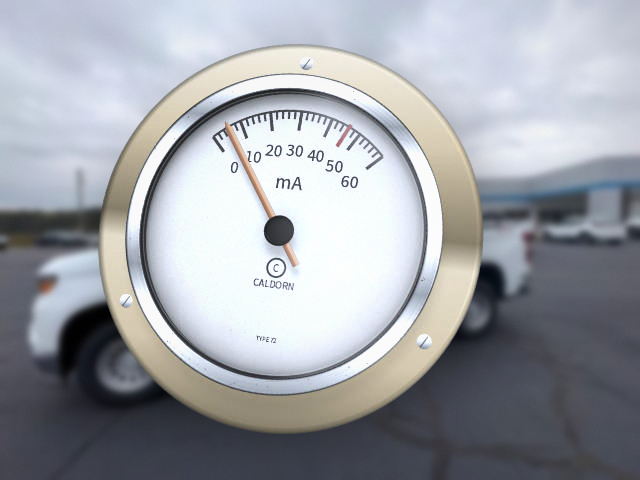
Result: 6 (mA)
